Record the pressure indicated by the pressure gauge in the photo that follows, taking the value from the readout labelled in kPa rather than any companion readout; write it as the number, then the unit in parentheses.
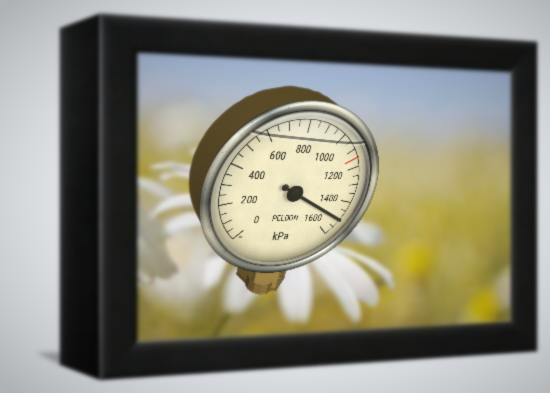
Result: 1500 (kPa)
